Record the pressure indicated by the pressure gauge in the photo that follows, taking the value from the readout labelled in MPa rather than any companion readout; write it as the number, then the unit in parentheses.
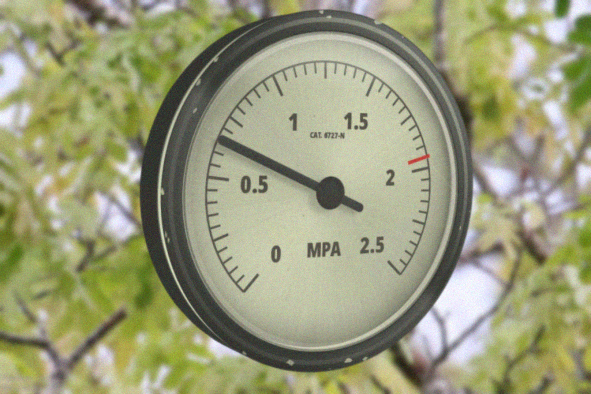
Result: 0.65 (MPa)
